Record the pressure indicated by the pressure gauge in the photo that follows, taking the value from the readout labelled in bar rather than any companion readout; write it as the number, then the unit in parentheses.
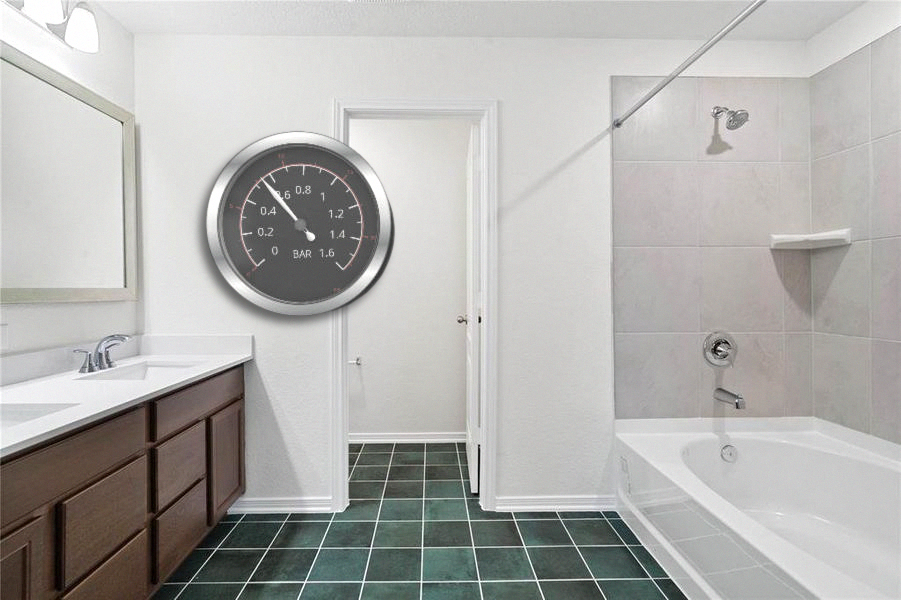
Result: 0.55 (bar)
